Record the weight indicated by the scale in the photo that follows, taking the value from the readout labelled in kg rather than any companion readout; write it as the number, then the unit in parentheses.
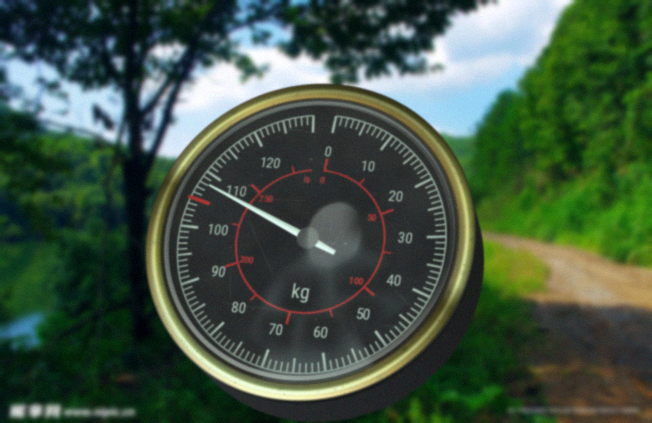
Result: 108 (kg)
